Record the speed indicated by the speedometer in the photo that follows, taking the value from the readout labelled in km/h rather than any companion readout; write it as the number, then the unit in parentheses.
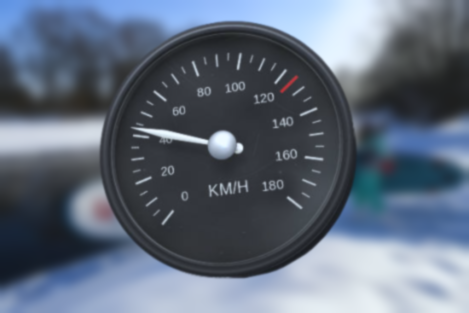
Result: 42.5 (km/h)
